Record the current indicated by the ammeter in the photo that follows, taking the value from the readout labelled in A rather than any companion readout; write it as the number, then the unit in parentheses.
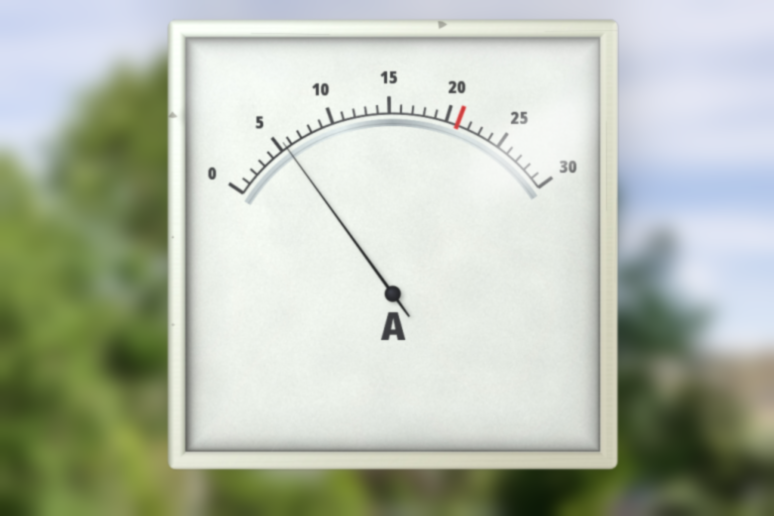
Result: 5.5 (A)
